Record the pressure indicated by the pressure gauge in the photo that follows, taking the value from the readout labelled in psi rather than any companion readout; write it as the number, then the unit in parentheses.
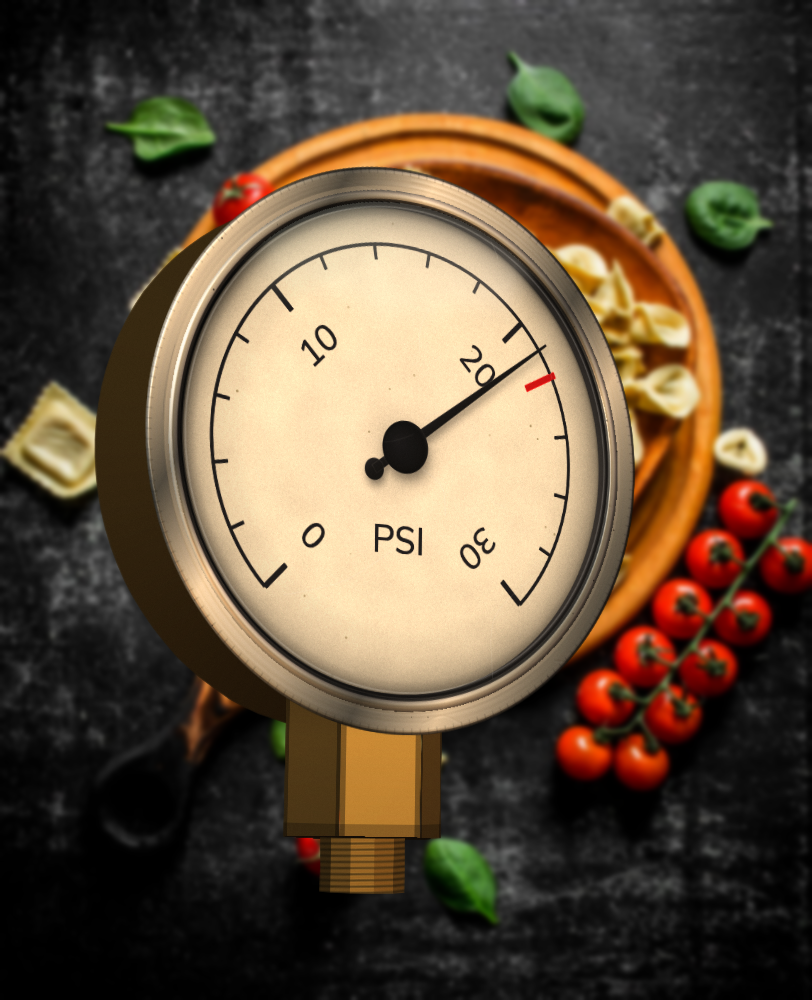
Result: 21 (psi)
